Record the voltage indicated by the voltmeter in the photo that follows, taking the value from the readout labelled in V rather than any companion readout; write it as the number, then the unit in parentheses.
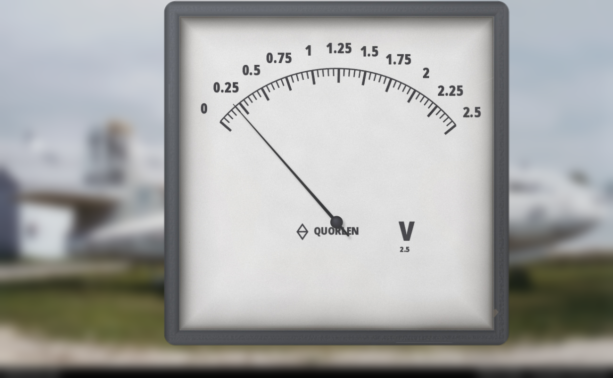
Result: 0.2 (V)
